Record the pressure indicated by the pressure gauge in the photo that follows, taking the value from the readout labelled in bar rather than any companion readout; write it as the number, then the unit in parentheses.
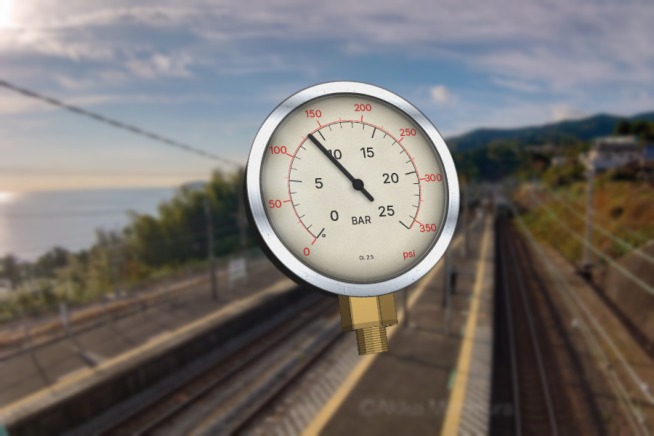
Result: 9 (bar)
